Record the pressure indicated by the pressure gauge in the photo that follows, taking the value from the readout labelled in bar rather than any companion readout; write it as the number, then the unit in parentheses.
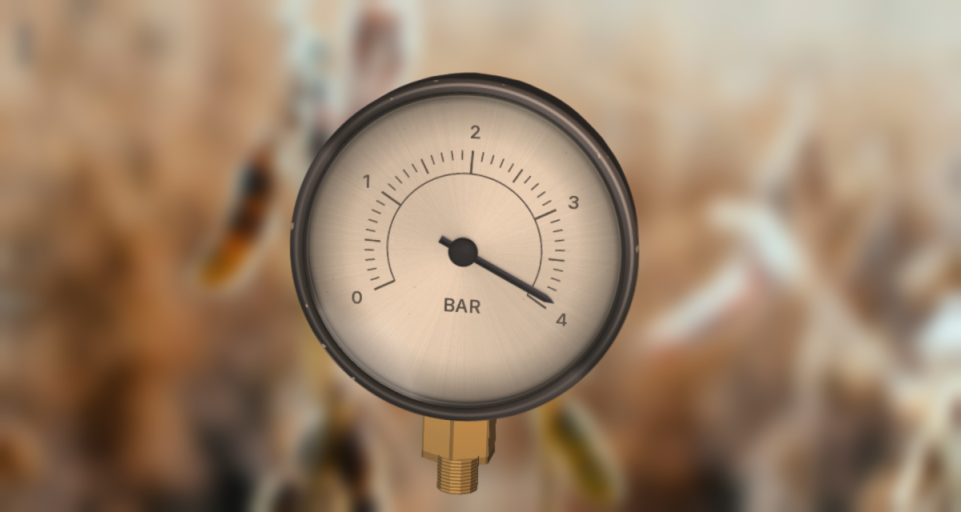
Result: 3.9 (bar)
